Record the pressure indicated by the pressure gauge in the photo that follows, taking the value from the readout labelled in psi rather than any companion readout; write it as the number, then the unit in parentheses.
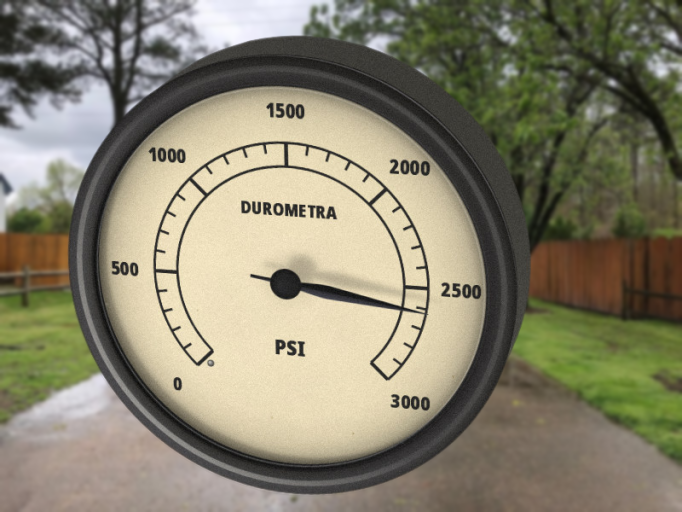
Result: 2600 (psi)
